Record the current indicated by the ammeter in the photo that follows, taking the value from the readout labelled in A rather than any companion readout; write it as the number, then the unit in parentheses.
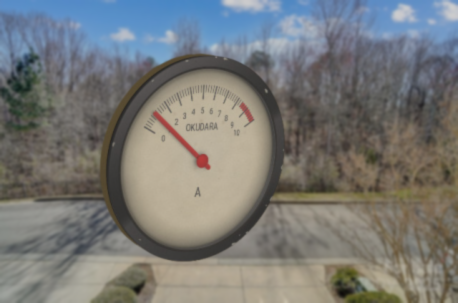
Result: 1 (A)
